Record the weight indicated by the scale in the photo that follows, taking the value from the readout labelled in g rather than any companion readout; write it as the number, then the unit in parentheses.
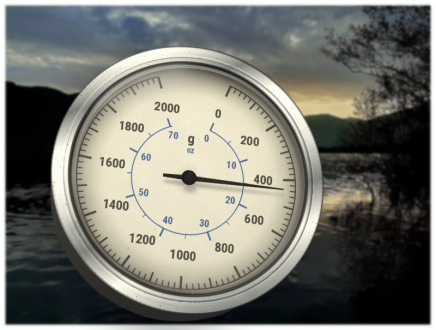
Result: 440 (g)
